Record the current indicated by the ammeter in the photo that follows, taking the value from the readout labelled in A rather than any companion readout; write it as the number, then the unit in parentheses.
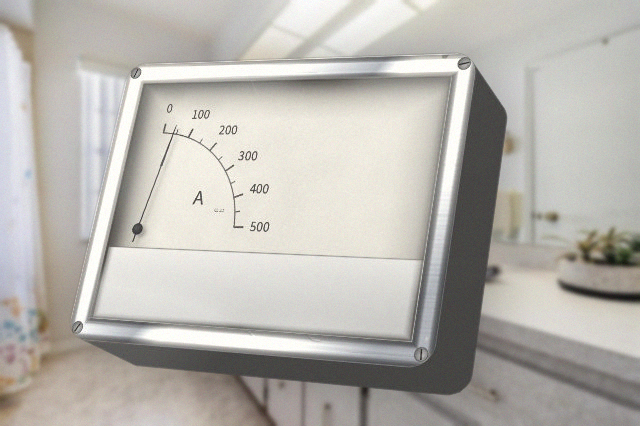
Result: 50 (A)
